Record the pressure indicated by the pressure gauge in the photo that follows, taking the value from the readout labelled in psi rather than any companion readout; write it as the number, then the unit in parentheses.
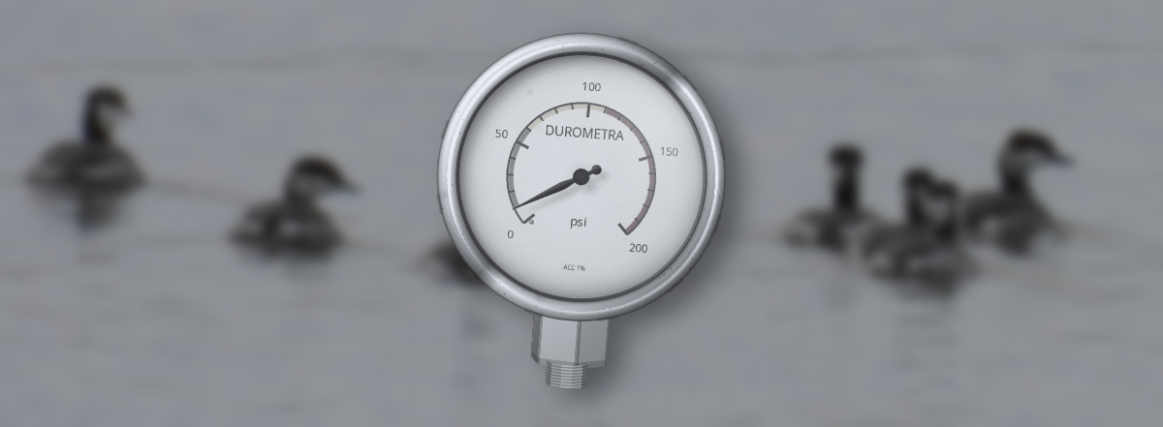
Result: 10 (psi)
